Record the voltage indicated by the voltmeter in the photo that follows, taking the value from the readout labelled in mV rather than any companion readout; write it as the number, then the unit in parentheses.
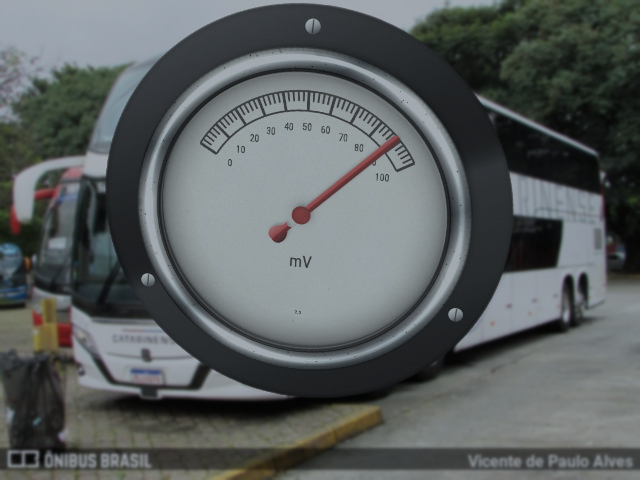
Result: 88 (mV)
